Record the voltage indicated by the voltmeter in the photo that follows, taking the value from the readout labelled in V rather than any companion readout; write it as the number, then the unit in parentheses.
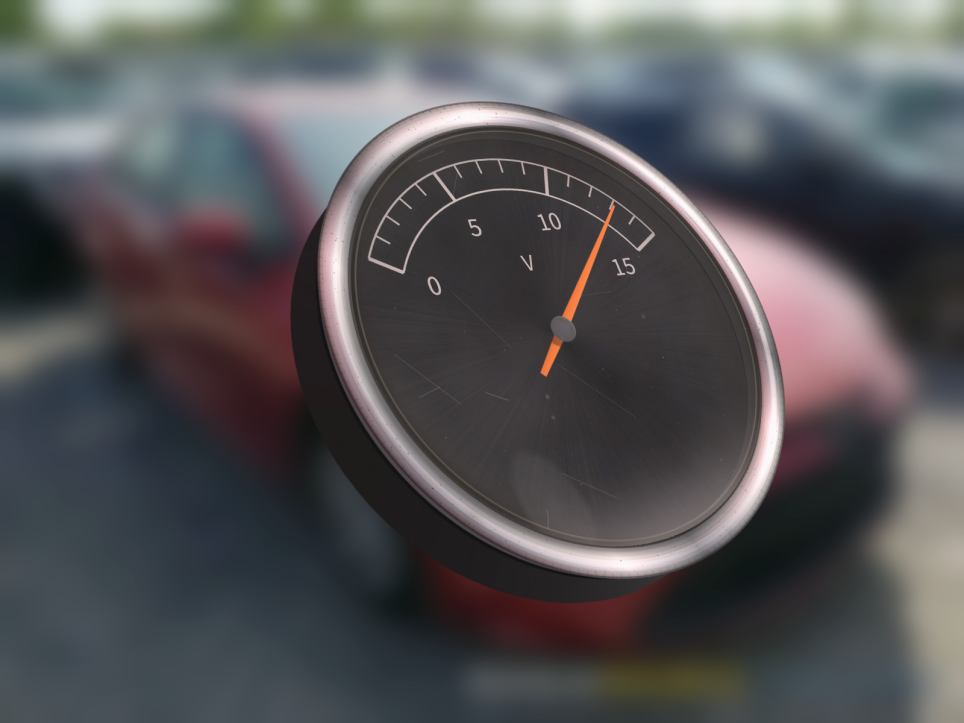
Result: 13 (V)
